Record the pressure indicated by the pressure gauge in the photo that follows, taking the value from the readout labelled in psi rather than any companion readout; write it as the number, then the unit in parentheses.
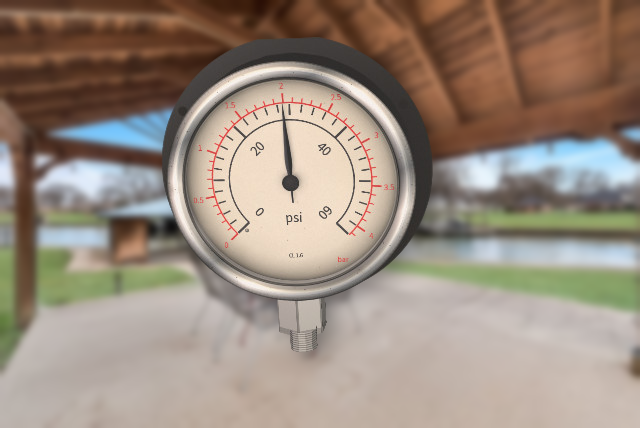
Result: 29 (psi)
